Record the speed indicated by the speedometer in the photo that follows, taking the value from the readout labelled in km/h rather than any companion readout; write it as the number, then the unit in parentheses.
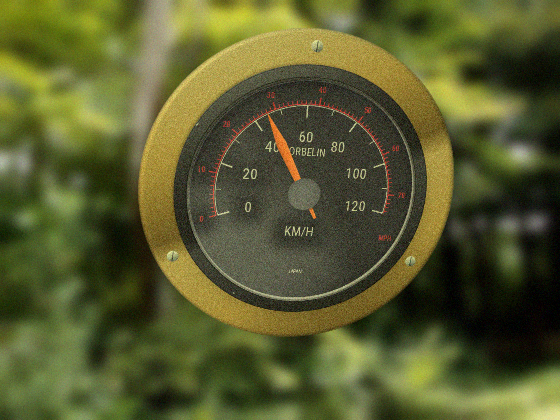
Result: 45 (km/h)
